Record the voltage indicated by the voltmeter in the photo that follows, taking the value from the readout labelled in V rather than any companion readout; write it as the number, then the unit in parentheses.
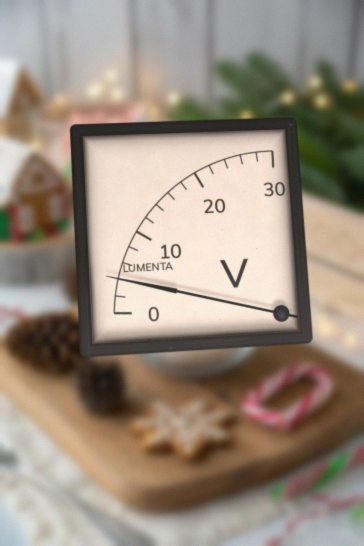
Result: 4 (V)
